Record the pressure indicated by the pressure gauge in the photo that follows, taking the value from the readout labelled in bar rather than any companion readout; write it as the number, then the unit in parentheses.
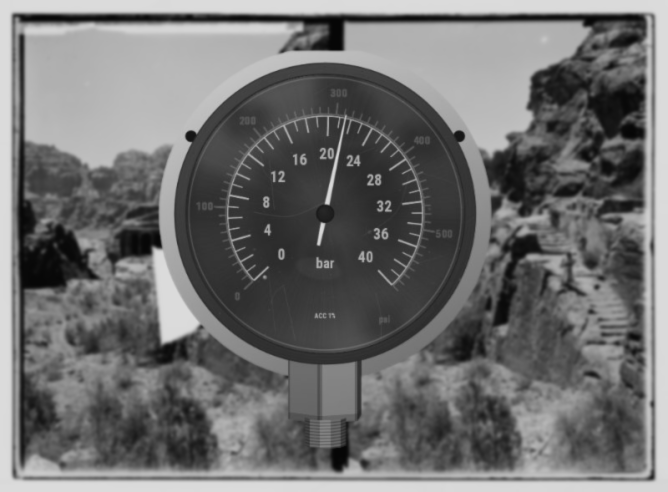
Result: 21.5 (bar)
